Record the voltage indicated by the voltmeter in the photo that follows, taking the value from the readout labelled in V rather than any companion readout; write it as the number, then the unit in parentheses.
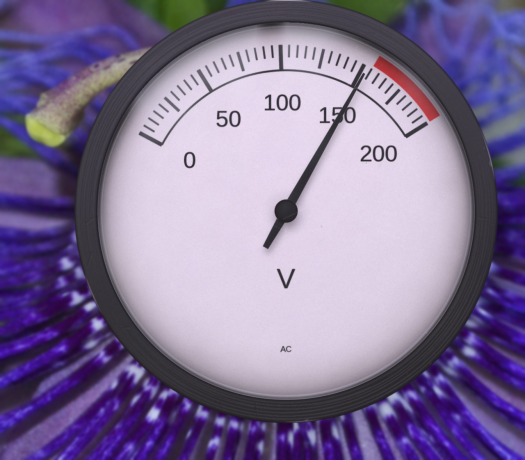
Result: 152.5 (V)
